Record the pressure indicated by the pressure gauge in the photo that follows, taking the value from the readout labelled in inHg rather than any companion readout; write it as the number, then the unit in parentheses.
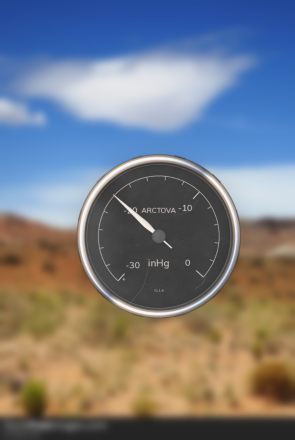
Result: -20 (inHg)
